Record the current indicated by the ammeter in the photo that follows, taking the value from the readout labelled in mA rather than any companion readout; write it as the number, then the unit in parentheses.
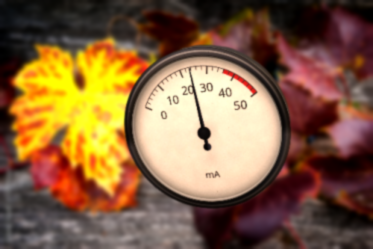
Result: 24 (mA)
